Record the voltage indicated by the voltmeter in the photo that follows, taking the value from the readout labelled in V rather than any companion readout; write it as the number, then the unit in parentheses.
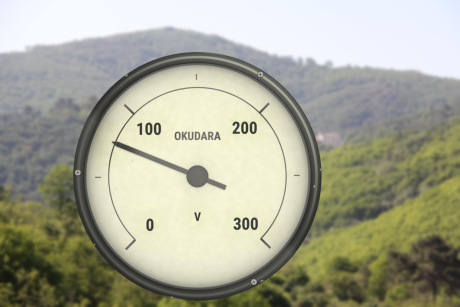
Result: 75 (V)
